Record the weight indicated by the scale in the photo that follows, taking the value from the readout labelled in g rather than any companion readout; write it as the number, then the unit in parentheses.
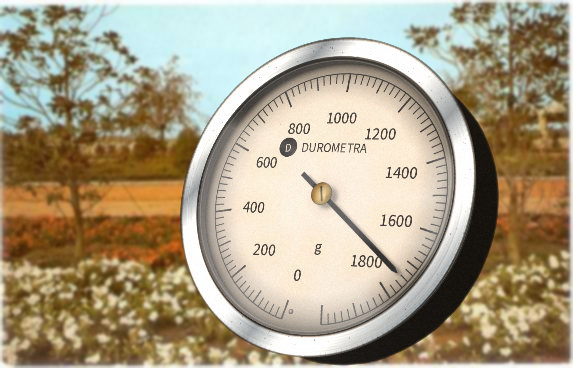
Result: 1740 (g)
